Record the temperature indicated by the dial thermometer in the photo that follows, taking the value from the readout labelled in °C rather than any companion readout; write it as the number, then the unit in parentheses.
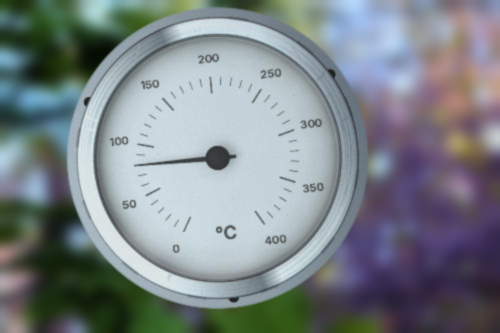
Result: 80 (°C)
